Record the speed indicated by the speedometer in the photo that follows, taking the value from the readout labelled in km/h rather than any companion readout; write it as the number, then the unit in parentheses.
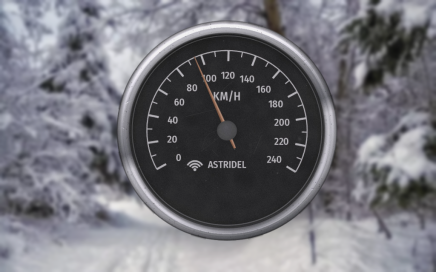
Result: 95 (km/h)
